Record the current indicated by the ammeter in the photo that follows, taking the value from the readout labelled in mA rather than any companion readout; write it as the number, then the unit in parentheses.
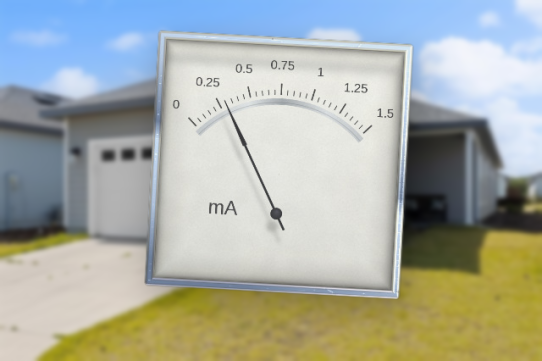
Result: 0.3 (mA)
